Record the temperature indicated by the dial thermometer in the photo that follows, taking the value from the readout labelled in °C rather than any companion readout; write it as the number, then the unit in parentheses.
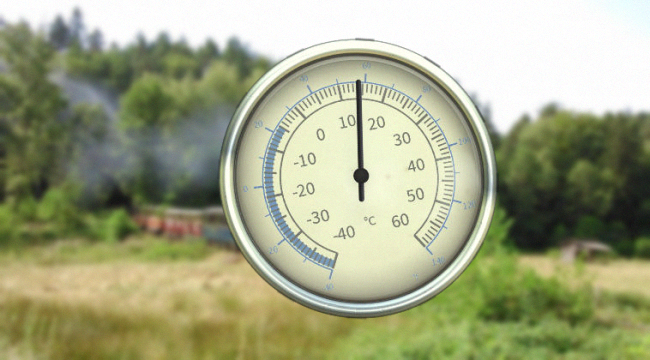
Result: 14 (°C)
